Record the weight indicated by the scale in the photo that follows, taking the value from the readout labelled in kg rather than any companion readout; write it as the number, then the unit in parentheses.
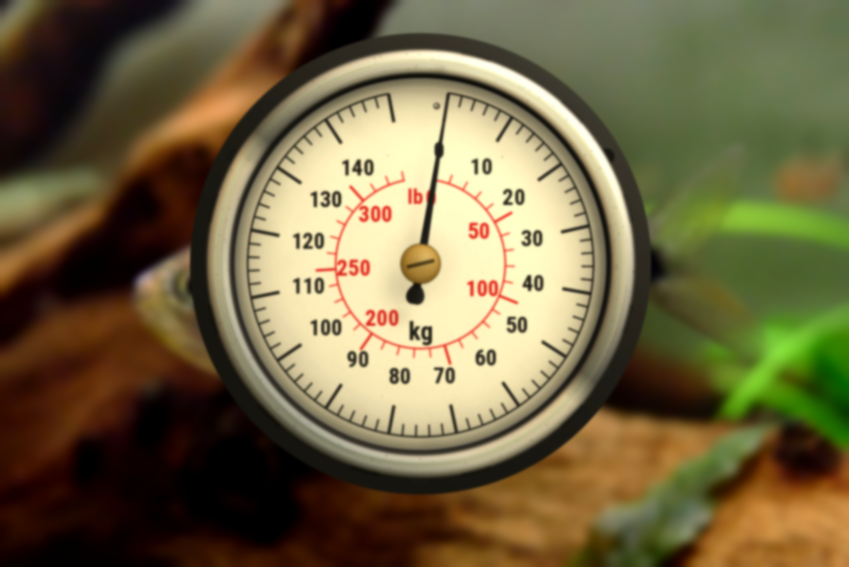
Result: 0 (kg)
